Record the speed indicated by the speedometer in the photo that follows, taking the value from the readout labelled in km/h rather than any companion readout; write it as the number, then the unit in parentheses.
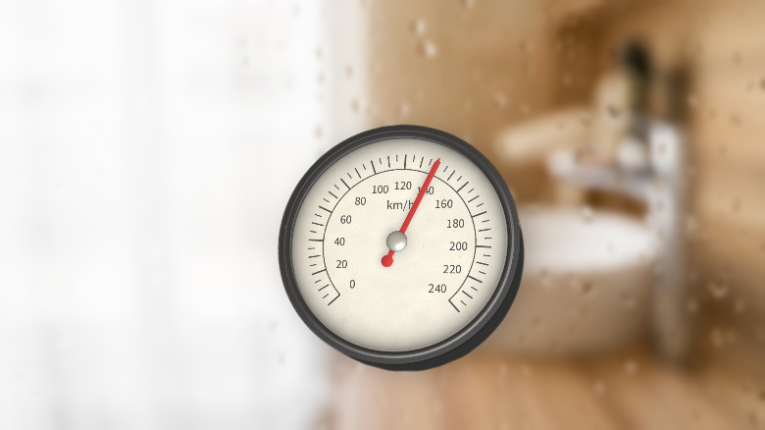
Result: 140 (km/h)
